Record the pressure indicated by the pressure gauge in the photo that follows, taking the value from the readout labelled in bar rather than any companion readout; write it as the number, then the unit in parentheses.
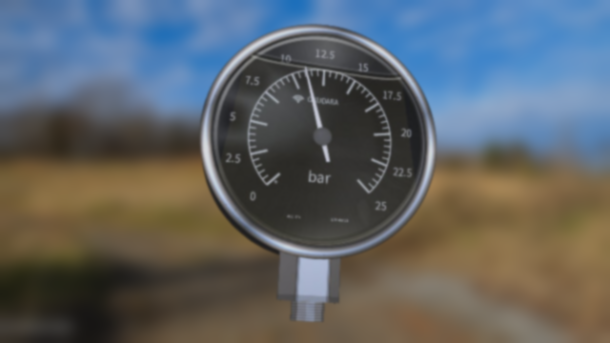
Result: 11 (bar)
